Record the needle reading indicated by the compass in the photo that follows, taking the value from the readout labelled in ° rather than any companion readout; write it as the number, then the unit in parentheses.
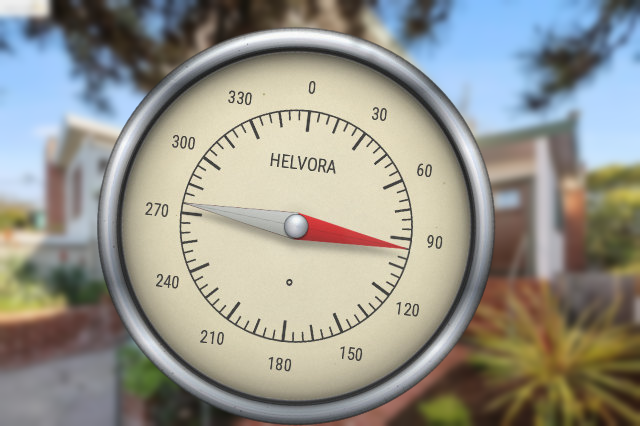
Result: 95 (°)
